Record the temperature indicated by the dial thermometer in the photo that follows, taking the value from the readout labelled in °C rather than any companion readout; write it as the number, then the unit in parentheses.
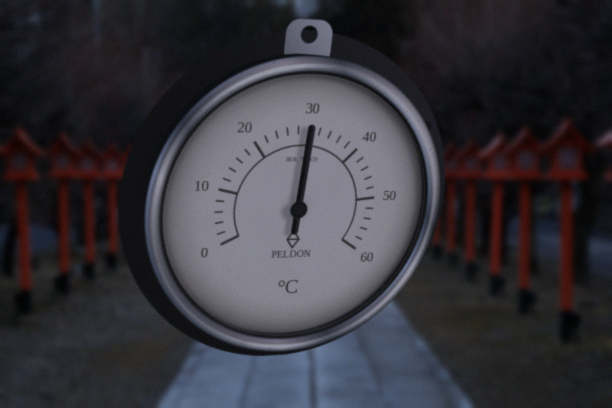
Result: 30 (°C)
